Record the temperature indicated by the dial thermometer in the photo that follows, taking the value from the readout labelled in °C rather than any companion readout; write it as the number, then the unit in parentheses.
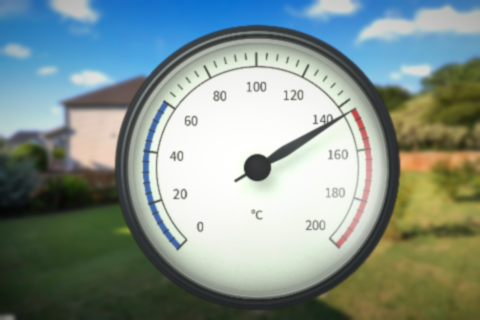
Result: 144 (°C)
